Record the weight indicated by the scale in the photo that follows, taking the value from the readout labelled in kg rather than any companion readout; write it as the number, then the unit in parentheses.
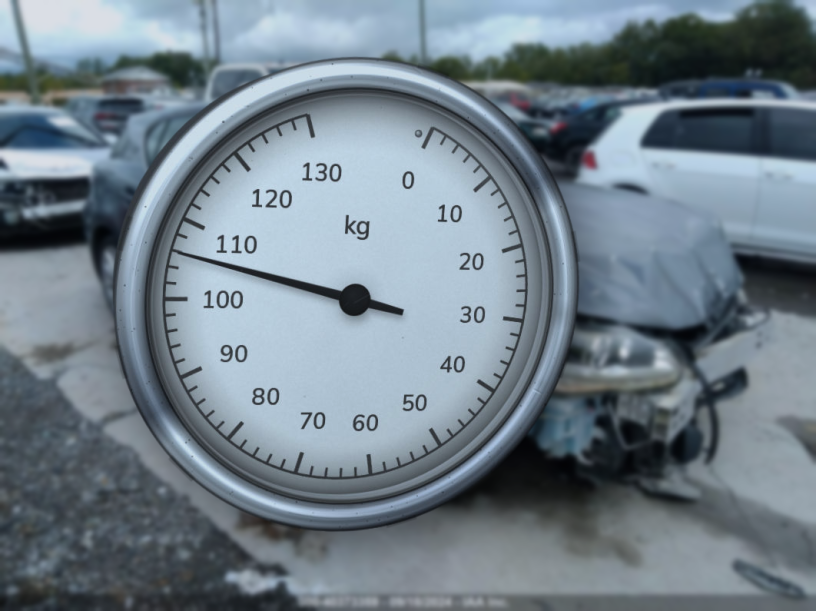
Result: 106 (kg)
